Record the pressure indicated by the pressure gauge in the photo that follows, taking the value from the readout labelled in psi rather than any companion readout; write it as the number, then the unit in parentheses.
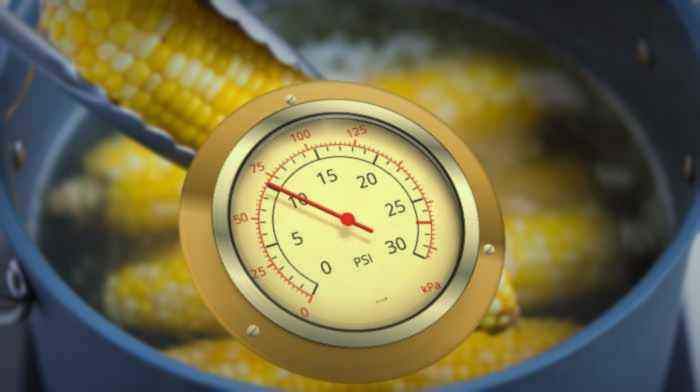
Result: 10 (psi)
